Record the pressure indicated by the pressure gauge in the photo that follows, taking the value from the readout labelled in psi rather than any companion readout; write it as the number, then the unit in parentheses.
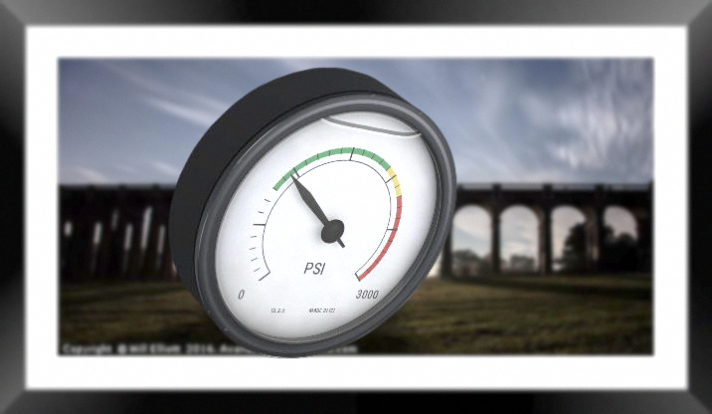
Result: 950 (psi)
